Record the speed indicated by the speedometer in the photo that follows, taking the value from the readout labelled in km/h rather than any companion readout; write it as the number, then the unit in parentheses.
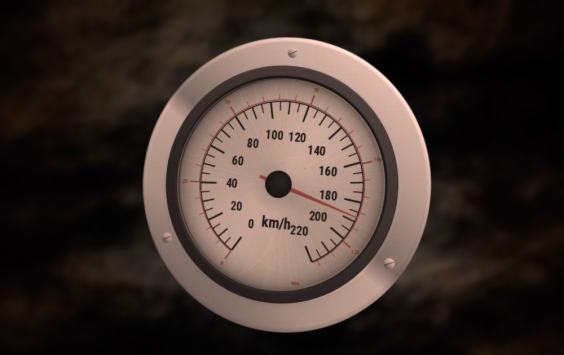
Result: 187.5 (km/h)
